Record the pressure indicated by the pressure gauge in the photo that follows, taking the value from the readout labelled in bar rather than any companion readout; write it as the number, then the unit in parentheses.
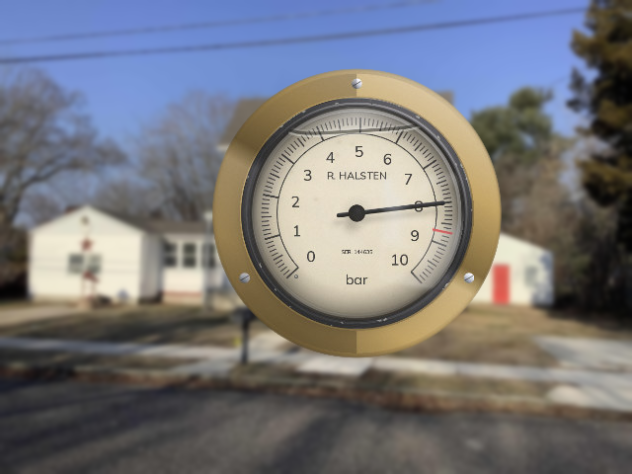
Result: 8 (bar)
